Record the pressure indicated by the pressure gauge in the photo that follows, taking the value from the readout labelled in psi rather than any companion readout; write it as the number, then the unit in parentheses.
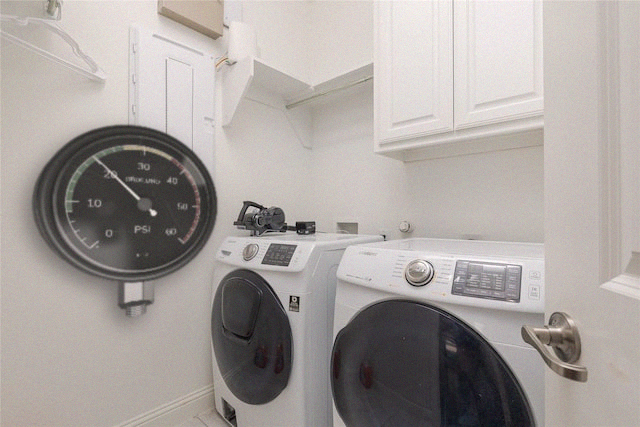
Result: 20 (psi)
